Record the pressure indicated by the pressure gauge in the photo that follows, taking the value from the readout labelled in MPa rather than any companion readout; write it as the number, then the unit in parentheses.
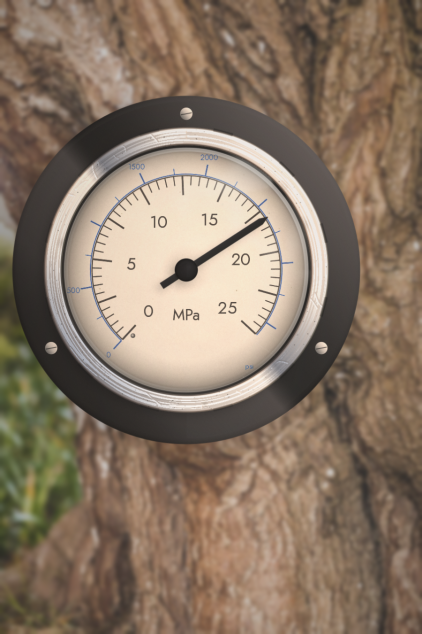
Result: 18 (MPa)
